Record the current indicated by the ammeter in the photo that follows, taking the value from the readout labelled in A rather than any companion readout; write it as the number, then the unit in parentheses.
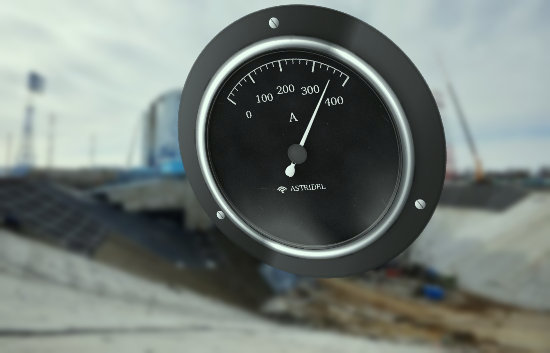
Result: 360 (A)
